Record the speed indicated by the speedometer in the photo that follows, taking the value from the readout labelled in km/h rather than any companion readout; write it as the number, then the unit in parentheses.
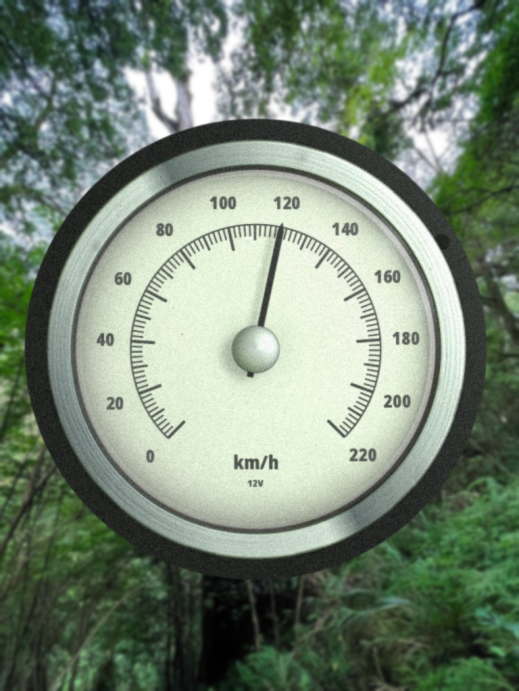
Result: 120 (km/h)
